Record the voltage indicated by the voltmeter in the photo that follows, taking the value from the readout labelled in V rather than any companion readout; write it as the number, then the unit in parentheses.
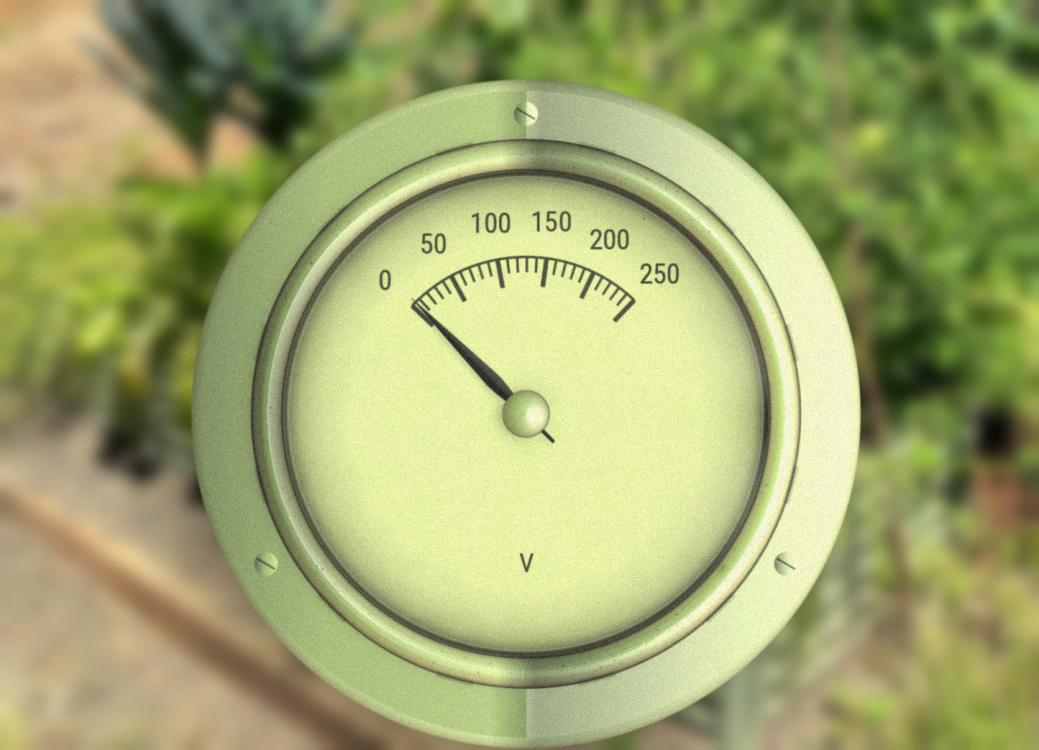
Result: 5 (V)
